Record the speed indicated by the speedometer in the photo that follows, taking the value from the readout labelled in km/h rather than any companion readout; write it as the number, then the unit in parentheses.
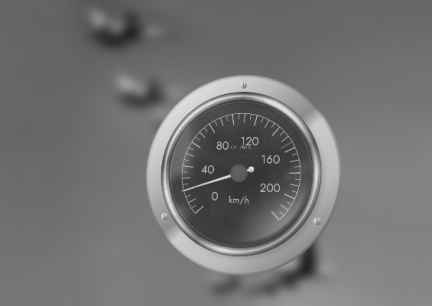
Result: 20 (km/h)
